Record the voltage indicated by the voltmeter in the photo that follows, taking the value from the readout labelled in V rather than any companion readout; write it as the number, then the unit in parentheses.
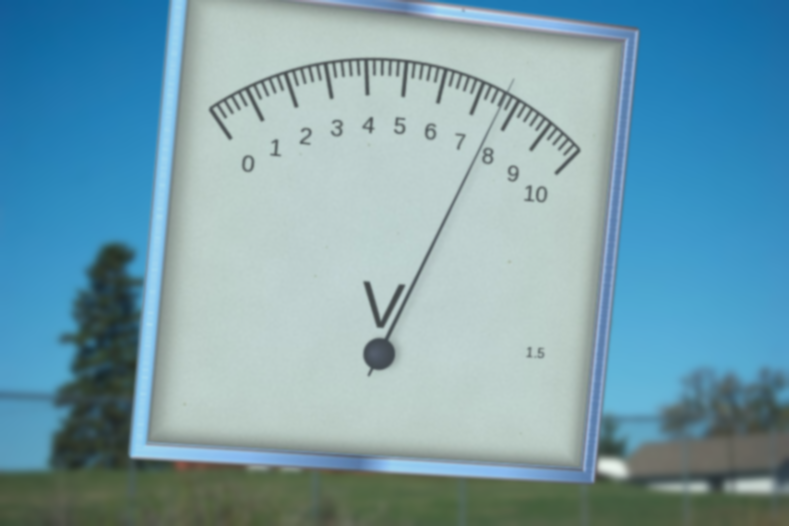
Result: 7.6 (V)
